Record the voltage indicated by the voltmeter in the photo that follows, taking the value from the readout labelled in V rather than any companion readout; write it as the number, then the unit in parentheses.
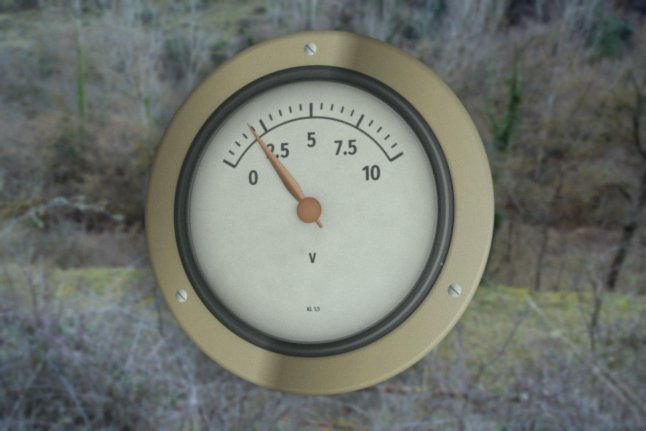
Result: 2 (V)
